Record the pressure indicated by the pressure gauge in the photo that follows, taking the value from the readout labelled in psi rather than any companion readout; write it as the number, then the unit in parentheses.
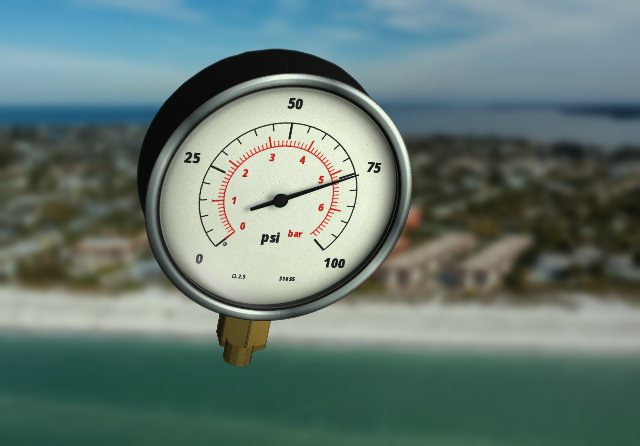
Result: 75 (psi)
